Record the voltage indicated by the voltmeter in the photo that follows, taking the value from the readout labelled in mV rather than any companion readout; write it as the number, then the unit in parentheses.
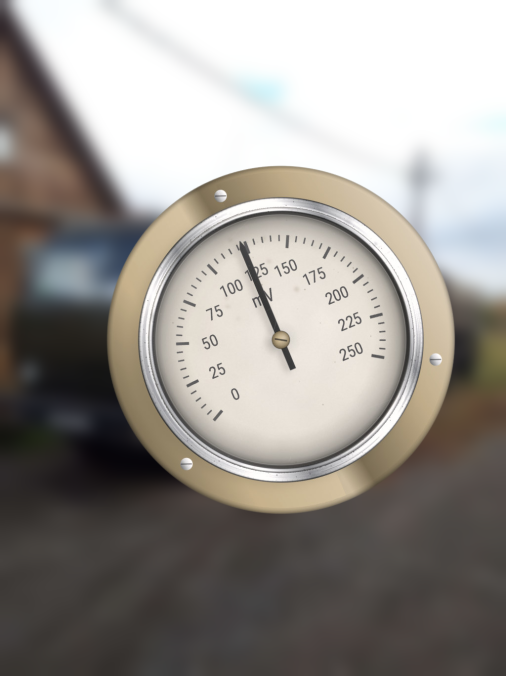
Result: 122.5 (mV)
